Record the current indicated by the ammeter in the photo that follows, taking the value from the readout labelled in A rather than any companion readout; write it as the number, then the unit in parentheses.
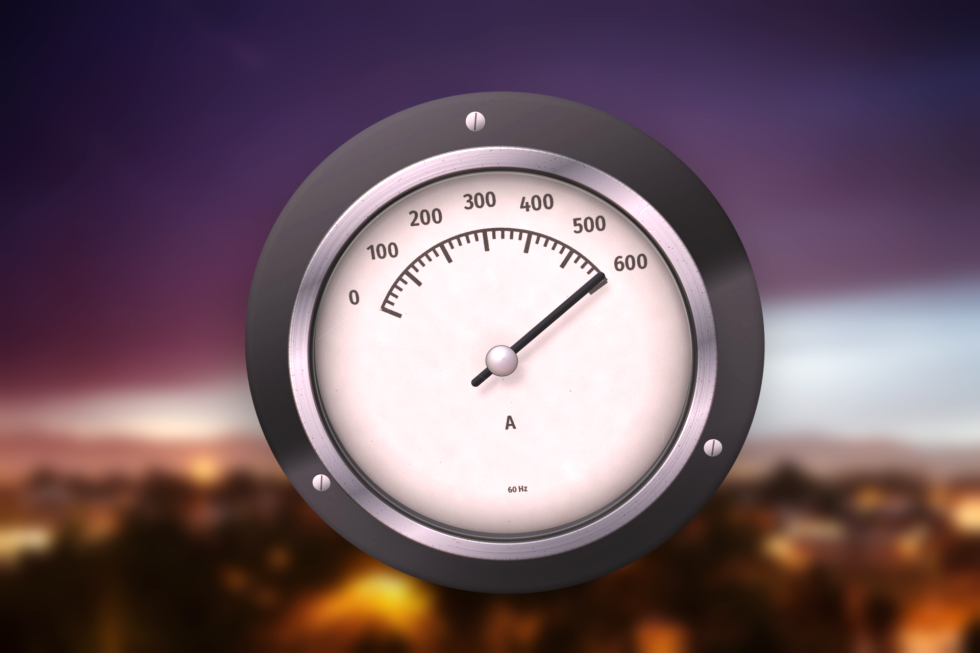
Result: 580 (A)
